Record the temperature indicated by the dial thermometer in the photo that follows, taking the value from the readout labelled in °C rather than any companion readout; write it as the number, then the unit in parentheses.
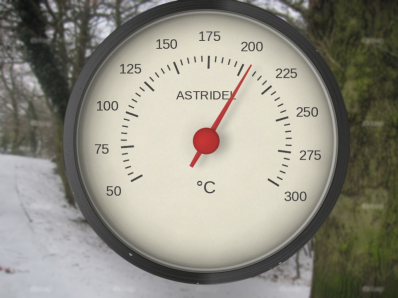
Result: 205 (°C)
